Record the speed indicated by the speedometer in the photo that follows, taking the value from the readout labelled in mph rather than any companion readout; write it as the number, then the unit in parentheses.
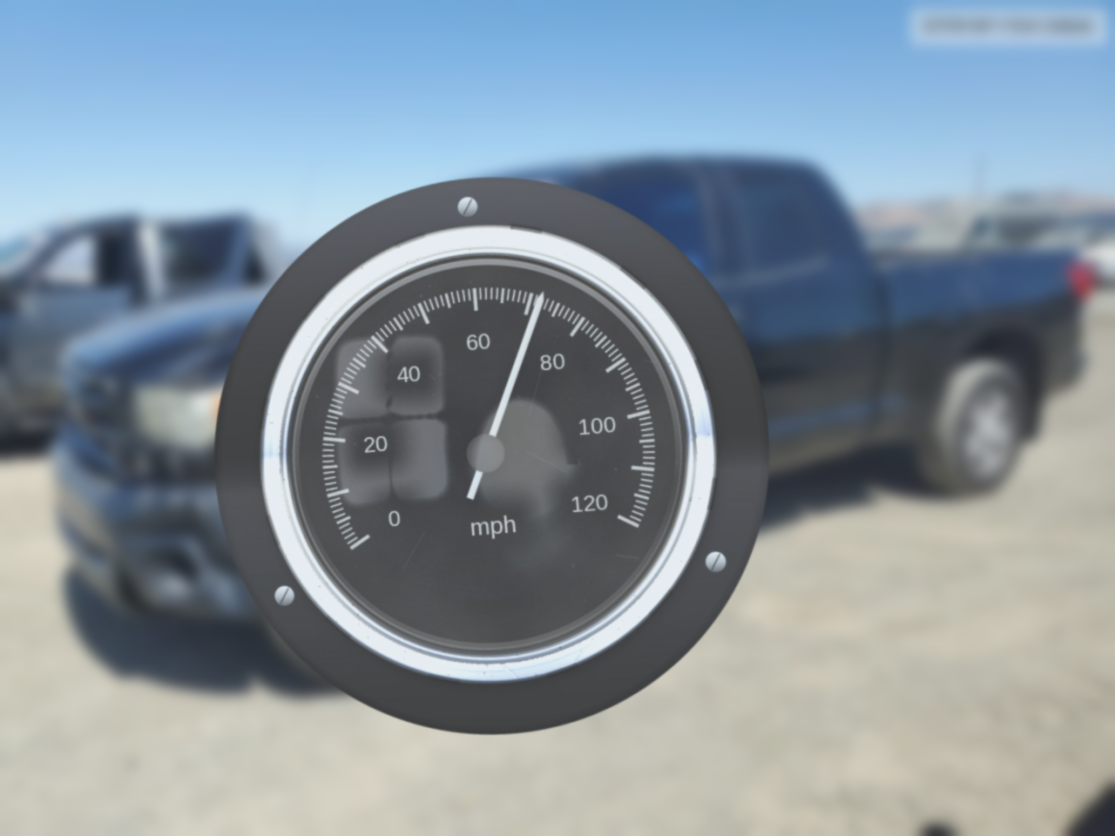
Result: 72 (mph)
